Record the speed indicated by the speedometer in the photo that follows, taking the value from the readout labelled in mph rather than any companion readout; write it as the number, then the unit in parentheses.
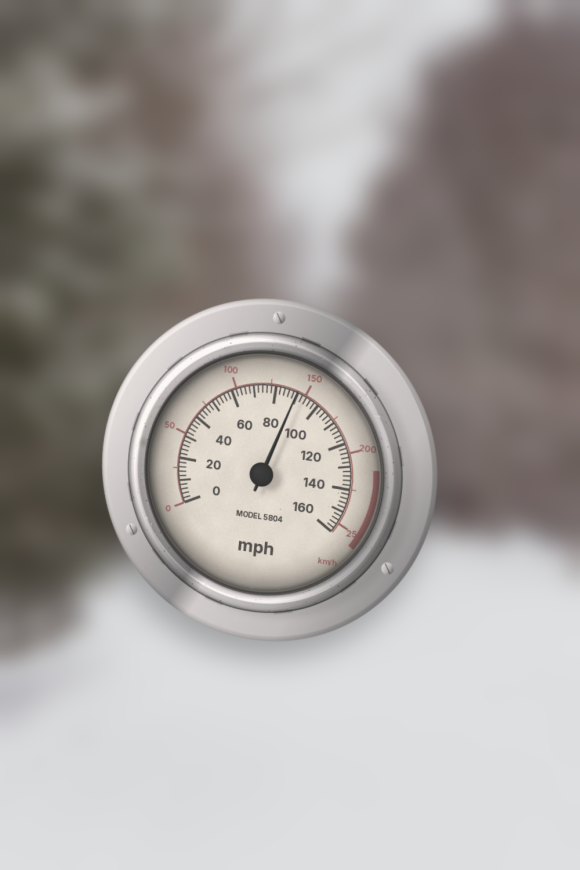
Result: 90 (mph)
